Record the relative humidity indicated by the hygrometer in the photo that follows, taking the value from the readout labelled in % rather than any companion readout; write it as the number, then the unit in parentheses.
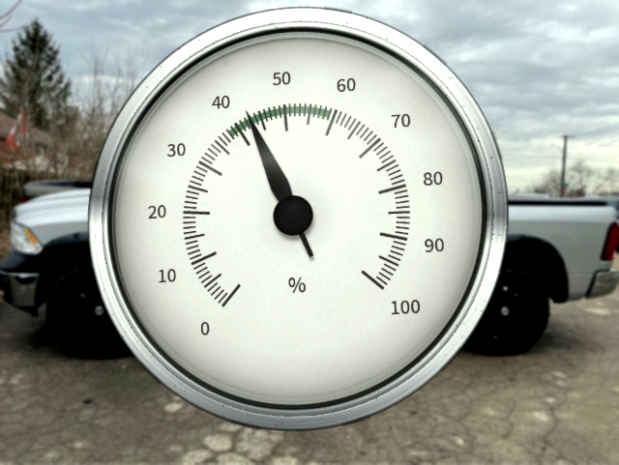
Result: 43 (%)
